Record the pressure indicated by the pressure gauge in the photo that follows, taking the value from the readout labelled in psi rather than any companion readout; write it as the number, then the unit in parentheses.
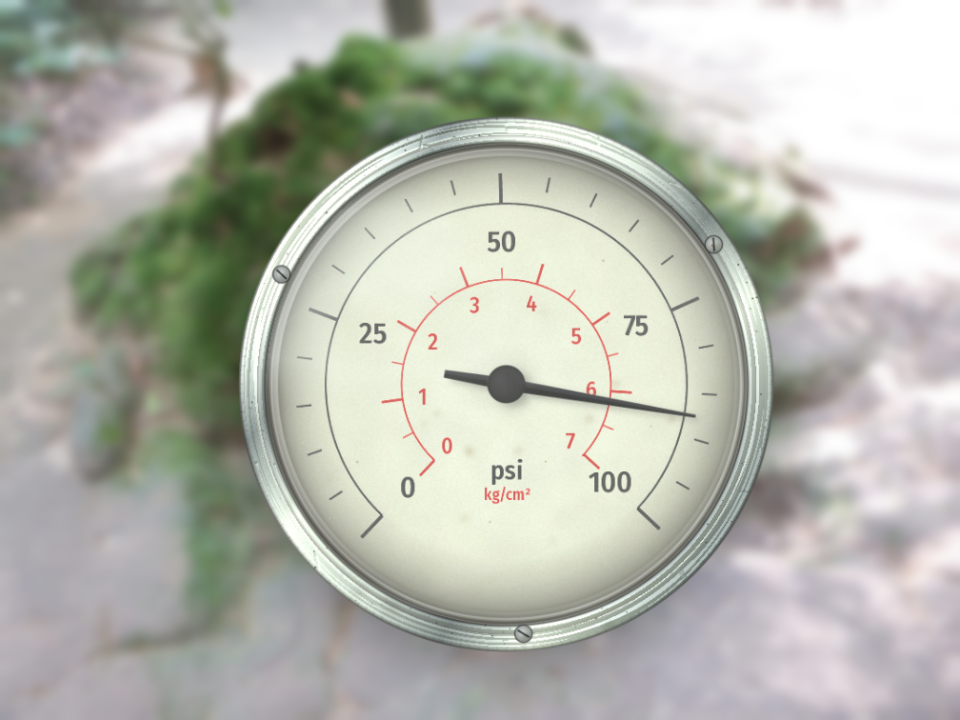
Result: 87.5 (psi)
